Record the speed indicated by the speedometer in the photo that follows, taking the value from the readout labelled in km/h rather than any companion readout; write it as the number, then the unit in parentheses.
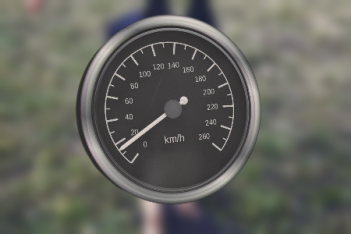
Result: 15 (km/h)
